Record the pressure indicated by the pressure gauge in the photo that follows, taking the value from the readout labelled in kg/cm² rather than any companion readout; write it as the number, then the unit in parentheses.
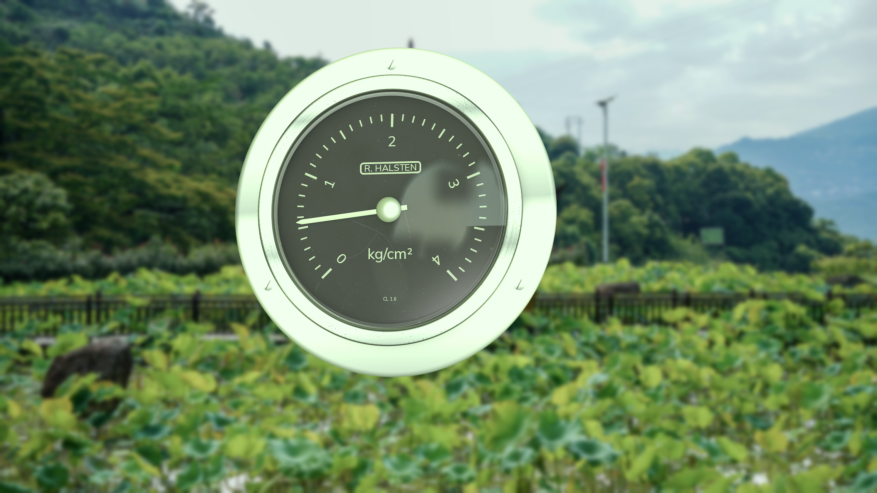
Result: 0.55 (kg/cm²)
